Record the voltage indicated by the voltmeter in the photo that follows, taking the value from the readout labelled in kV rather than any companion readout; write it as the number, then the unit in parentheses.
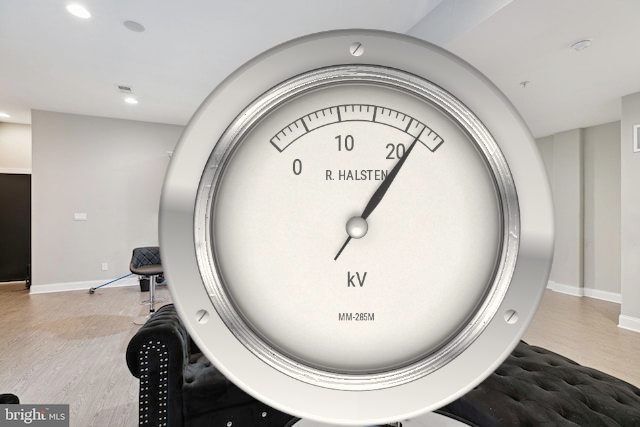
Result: 22 (kV)
